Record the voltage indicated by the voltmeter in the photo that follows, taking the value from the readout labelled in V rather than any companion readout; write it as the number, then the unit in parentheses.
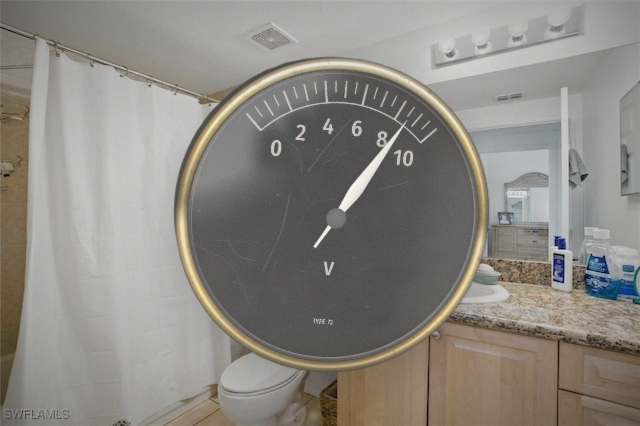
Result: 8.5 (V)
